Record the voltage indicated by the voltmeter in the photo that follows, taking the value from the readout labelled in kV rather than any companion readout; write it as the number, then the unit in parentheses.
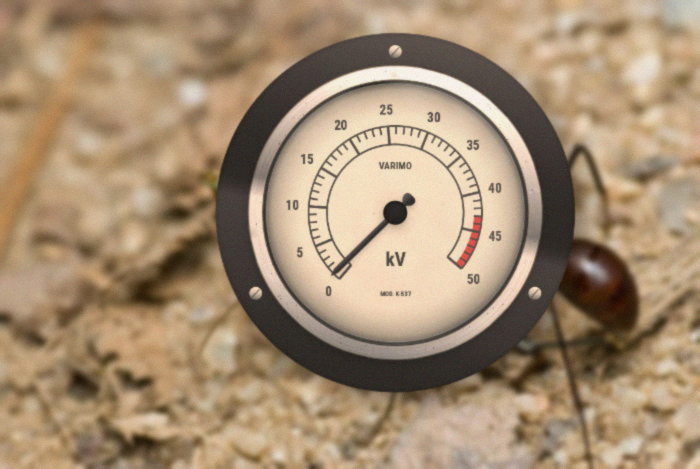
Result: 1 (kV)
